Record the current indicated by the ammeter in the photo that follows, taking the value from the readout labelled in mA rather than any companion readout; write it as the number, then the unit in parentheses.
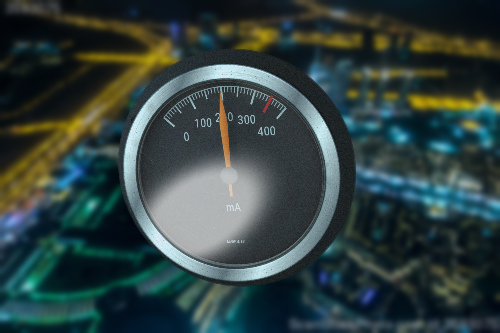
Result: 200 (mA)
